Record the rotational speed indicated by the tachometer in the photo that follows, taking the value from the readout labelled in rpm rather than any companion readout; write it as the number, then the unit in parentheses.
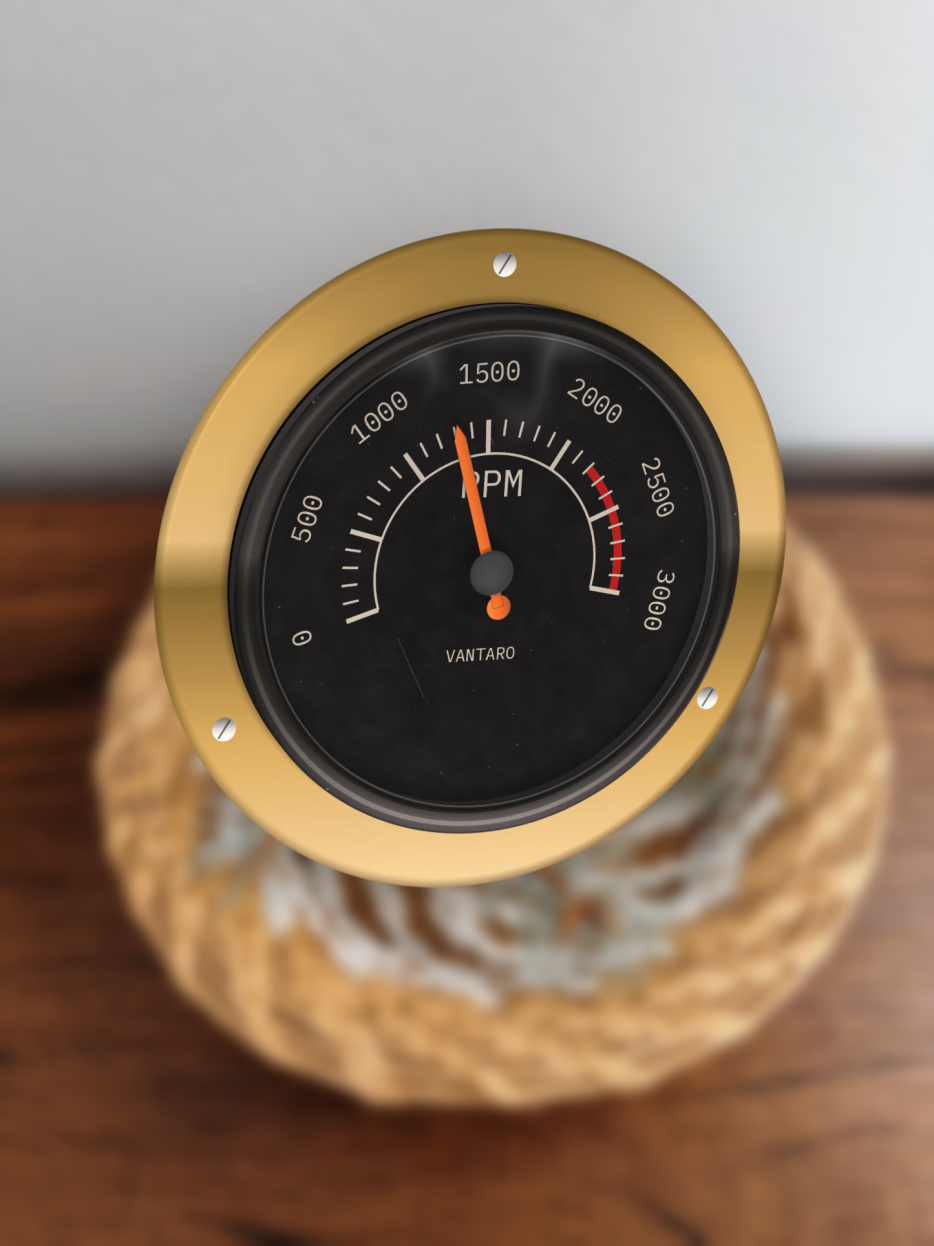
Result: 1300 (rpm)
